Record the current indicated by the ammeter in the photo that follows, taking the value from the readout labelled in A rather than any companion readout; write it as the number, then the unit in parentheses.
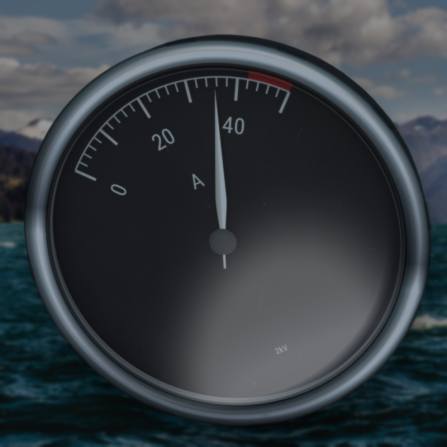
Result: 36 (A)
